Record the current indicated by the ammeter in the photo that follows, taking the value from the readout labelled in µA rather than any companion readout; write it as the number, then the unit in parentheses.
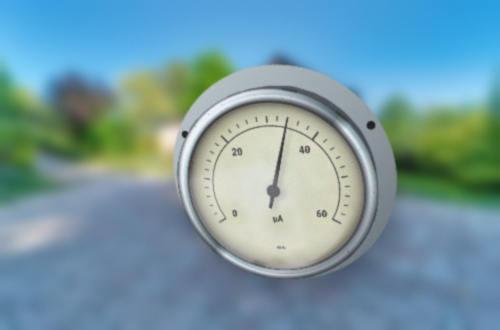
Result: 34 (µA)
